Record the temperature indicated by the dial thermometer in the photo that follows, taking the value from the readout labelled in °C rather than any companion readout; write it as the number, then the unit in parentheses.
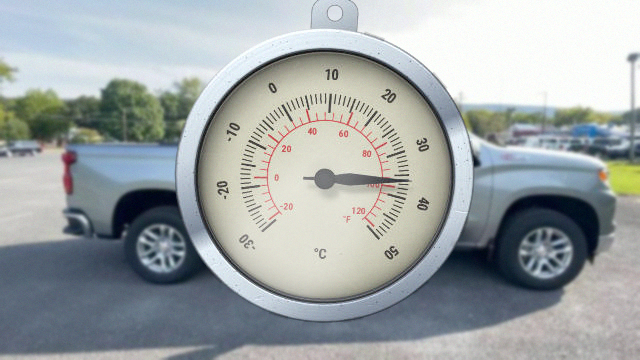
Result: 36 (°C)
